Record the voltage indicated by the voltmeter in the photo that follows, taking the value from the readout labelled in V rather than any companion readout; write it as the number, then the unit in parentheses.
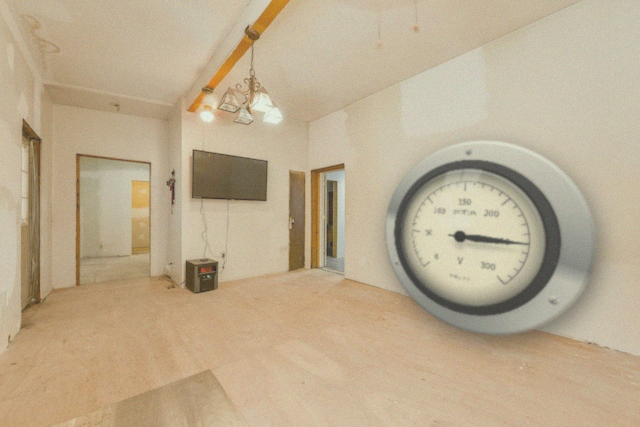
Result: 250 (V)
